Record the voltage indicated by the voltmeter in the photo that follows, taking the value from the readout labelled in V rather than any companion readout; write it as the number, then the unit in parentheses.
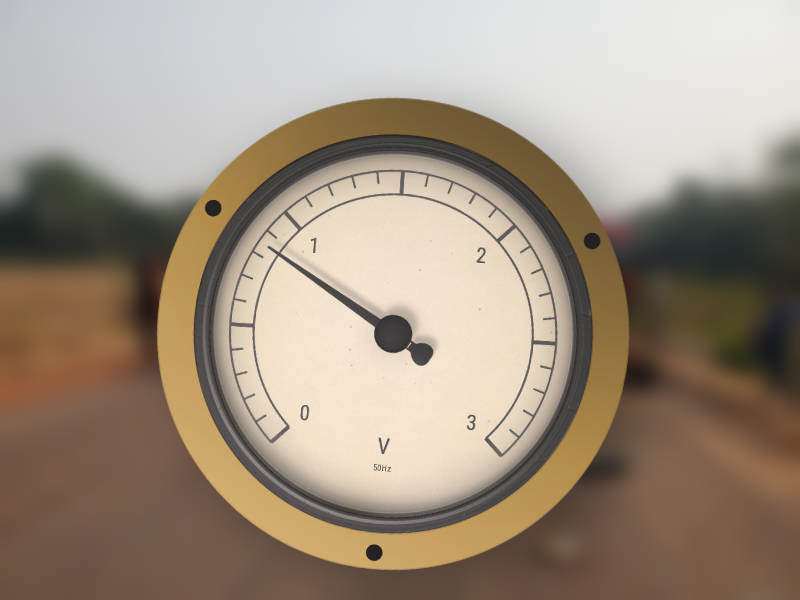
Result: 0.85 (V)
